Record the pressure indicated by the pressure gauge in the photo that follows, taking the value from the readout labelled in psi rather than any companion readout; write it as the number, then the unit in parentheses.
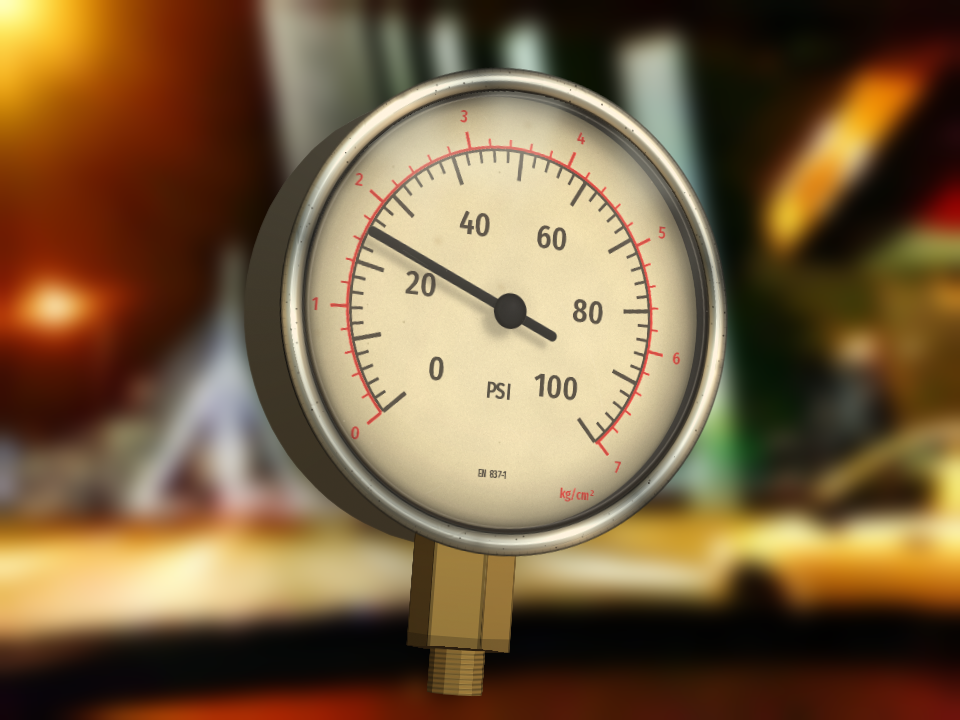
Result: 24 (psi)
